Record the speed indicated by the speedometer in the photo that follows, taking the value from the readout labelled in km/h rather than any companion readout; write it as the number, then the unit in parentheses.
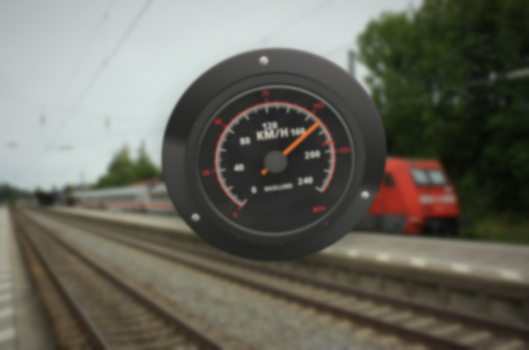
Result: 170 (km/h)
